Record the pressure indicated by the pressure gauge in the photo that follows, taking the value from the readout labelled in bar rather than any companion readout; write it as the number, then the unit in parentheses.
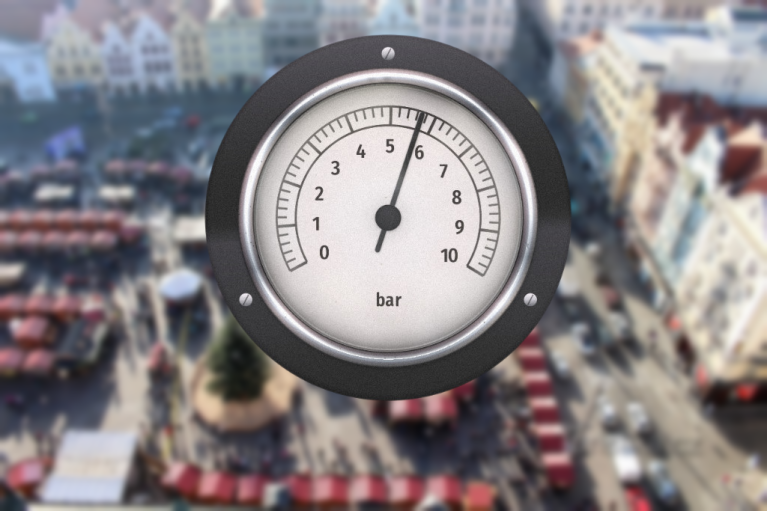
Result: 5.7 (bar)
